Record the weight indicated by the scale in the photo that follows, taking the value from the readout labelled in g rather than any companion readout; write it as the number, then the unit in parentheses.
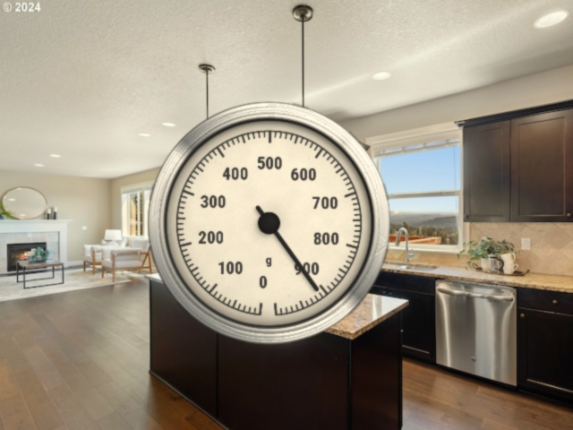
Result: 910 (g)
